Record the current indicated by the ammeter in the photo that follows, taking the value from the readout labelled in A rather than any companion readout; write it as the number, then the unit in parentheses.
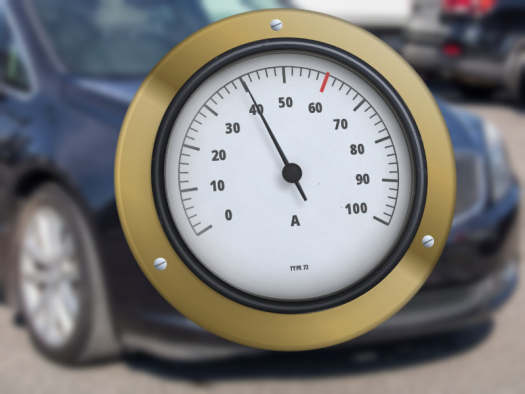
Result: 40 (A)
